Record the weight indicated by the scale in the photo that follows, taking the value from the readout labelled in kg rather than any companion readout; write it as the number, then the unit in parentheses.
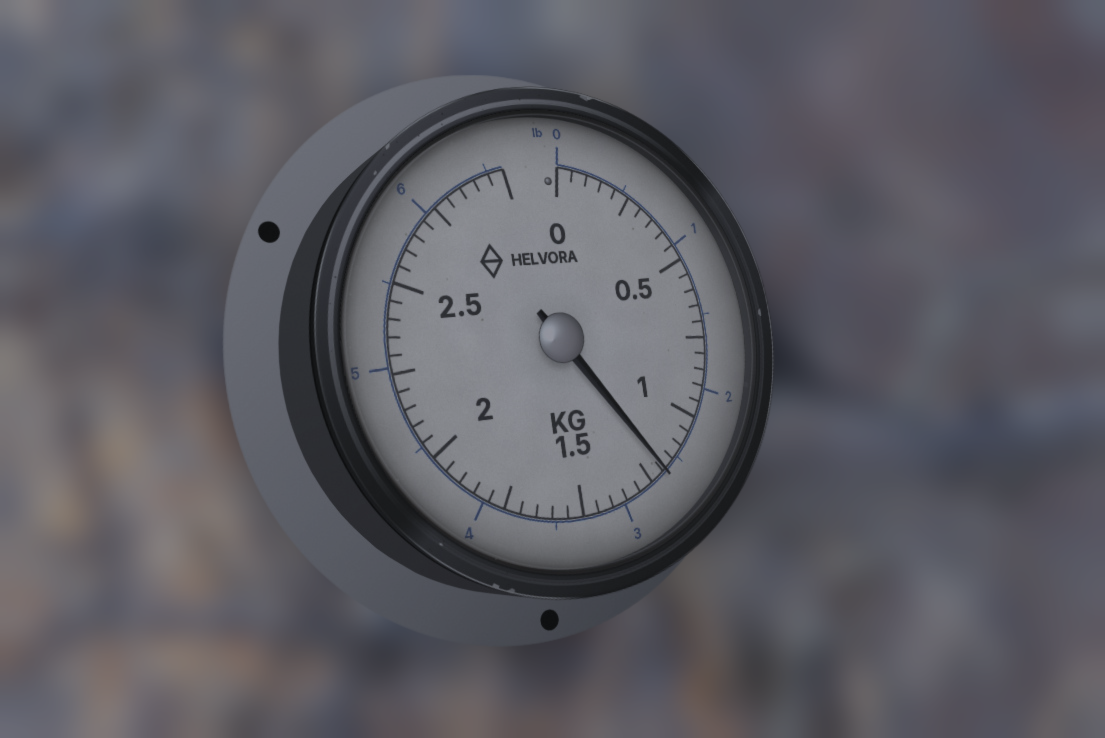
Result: 1.2 (kg)
